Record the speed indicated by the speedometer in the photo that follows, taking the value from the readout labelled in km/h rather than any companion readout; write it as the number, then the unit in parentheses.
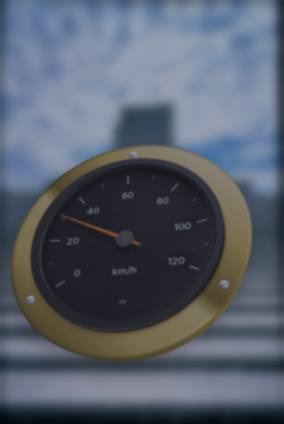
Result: 30 (km/h)
